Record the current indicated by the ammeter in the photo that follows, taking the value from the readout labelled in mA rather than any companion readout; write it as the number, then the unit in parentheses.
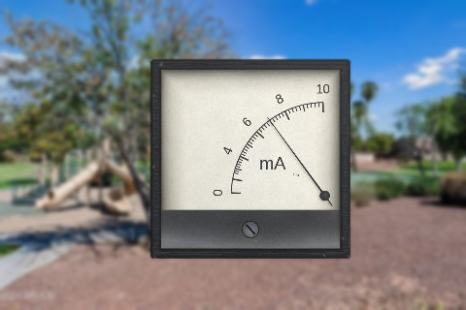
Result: 7 (mA)
